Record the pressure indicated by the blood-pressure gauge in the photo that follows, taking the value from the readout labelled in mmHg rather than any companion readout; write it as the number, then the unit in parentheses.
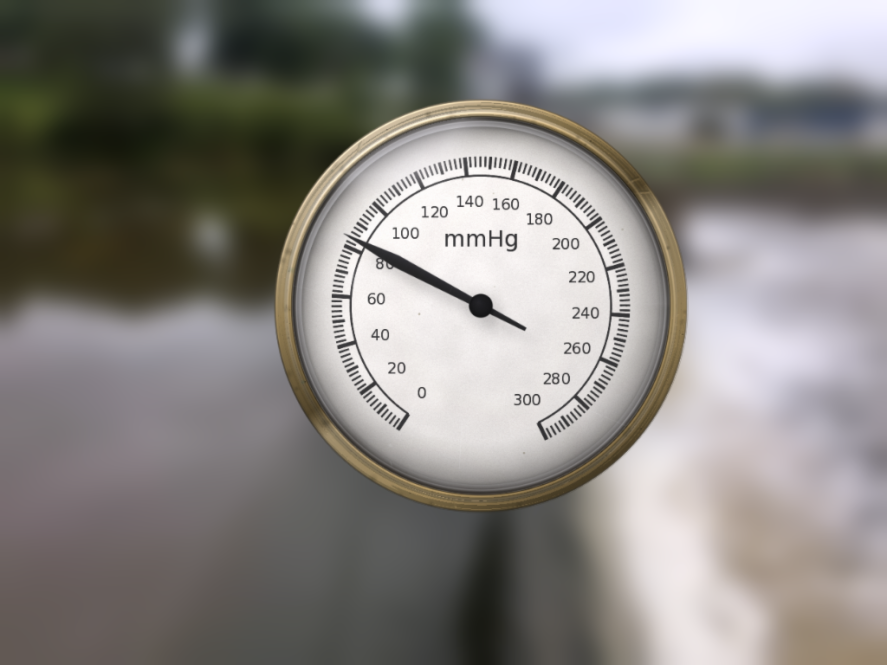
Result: 84 (mmHg)
